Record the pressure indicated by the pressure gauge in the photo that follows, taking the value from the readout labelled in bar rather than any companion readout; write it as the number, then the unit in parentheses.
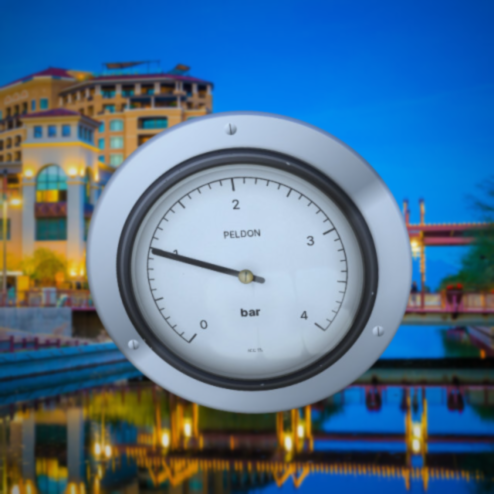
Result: 1 (bar)
